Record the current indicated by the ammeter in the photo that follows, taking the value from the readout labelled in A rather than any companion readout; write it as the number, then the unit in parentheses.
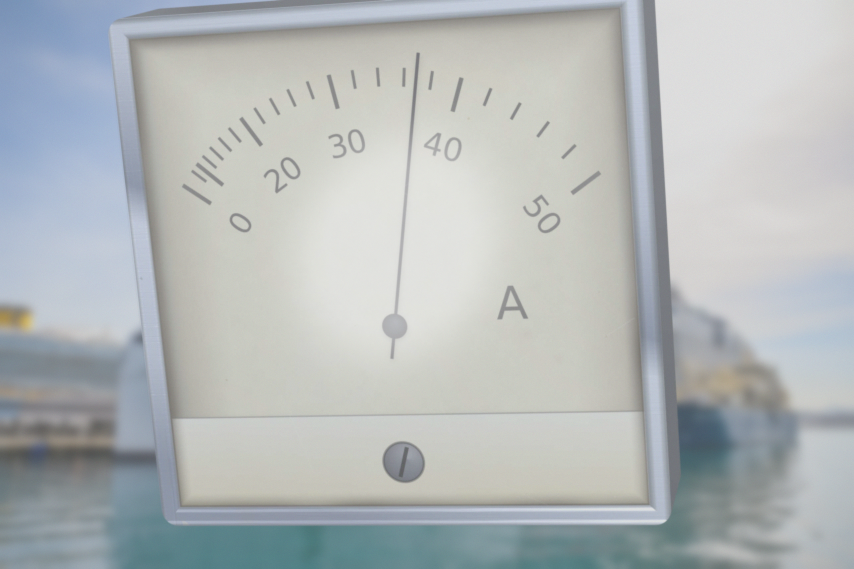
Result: 37 (A)
